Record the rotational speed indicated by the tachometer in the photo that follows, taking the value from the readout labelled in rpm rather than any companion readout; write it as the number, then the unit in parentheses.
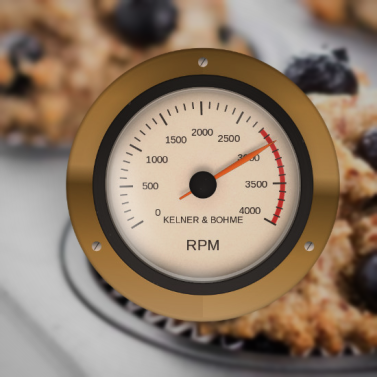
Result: 3000 (rpm)
